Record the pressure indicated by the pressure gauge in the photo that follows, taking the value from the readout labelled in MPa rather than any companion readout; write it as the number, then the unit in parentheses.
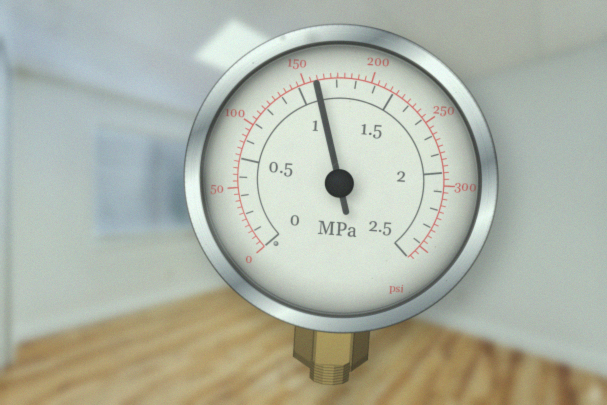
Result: 1.1 (MPa)
